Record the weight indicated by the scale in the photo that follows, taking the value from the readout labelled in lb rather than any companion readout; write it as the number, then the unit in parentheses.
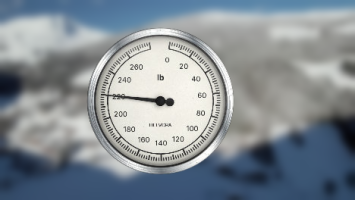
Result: 220 (lb)
